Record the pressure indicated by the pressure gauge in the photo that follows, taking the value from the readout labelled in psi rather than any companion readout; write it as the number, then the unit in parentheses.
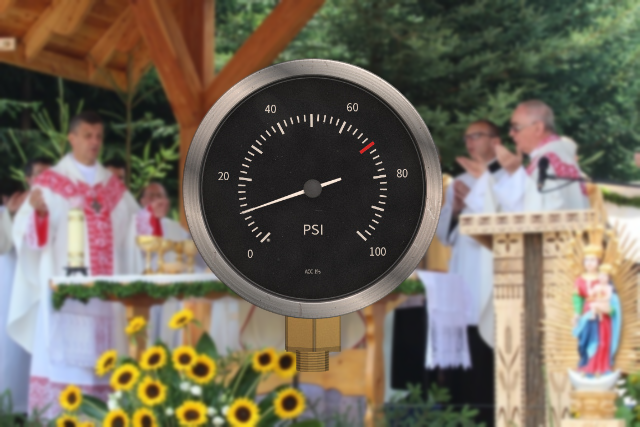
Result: 10 (psi)
